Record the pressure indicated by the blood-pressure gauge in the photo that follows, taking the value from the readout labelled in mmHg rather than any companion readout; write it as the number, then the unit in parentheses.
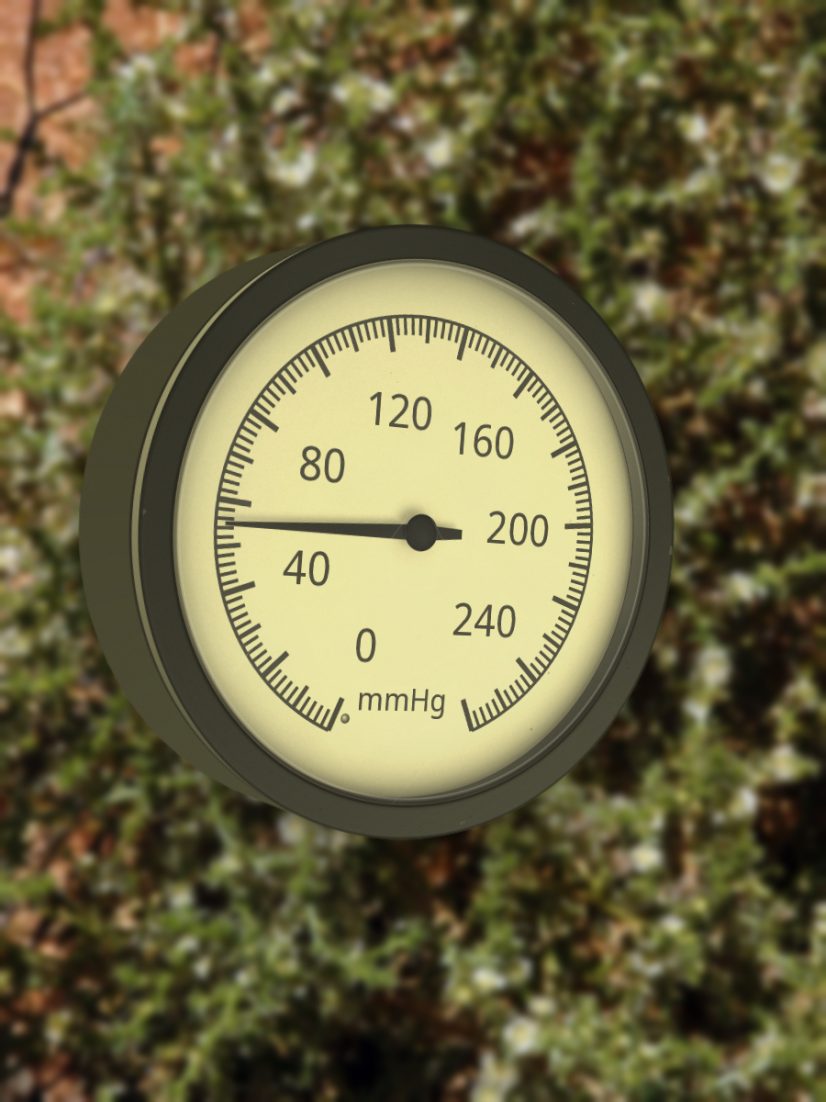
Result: 55 (mmHg)
